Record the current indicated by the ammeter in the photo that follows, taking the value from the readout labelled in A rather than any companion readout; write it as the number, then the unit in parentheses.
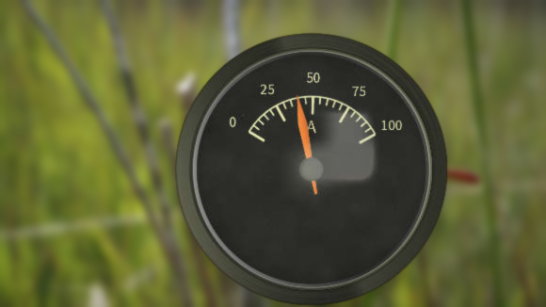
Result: 40 (A)
